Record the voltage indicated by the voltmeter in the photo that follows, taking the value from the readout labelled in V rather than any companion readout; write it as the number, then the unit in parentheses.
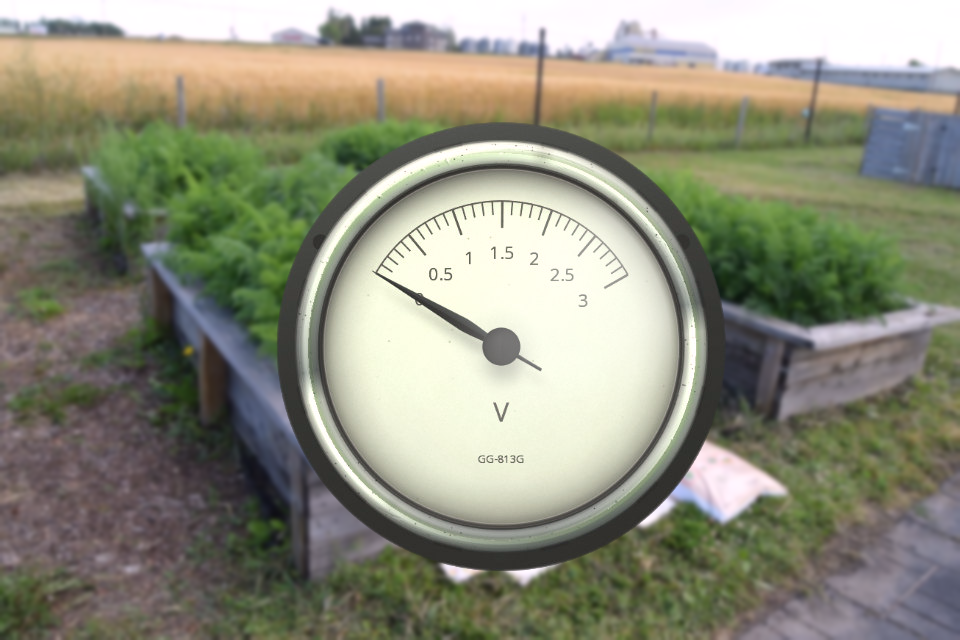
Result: 0 (V)
